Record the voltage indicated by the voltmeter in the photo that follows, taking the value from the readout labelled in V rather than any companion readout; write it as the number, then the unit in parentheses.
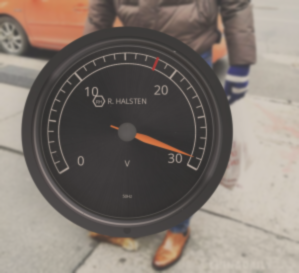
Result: 29 (V)
